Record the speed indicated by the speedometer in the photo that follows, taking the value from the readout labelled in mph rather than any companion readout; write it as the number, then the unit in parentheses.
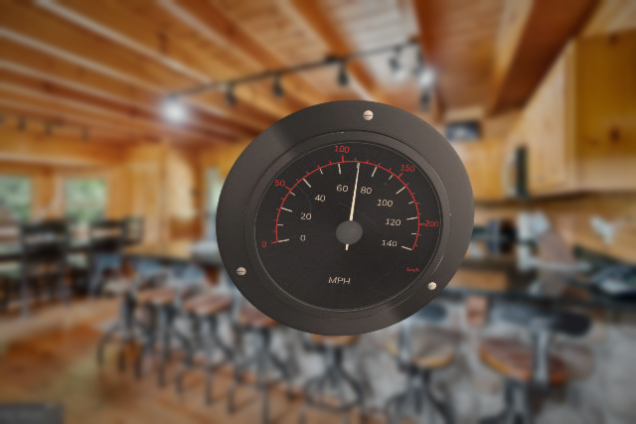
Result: 70 (mph)
